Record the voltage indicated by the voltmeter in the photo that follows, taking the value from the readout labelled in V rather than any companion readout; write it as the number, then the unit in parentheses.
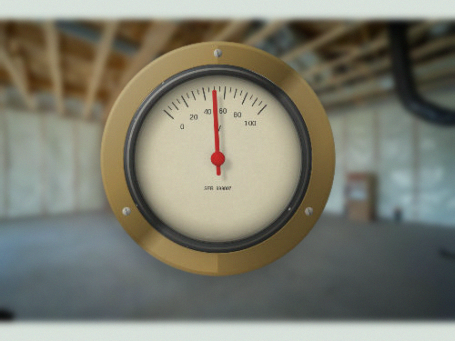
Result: 50 (V)
